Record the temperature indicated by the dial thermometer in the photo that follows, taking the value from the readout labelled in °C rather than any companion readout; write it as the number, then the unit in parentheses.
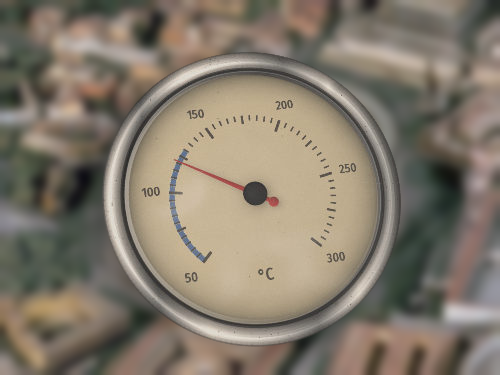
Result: 120 (°C)
